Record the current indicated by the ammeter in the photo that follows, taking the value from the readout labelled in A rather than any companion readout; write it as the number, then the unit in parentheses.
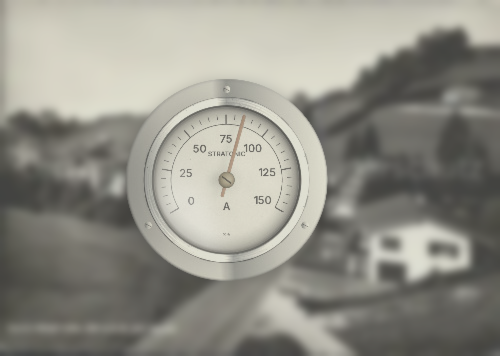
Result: 85 (A)
